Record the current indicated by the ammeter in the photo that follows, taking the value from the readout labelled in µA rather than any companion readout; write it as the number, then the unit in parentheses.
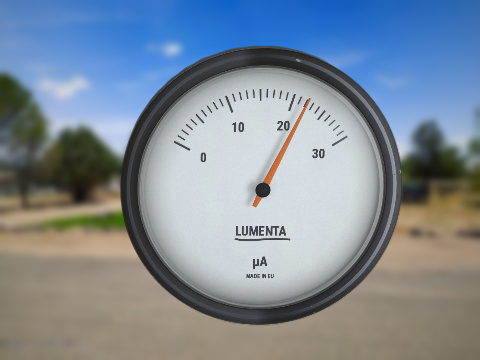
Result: 22 (µA)
